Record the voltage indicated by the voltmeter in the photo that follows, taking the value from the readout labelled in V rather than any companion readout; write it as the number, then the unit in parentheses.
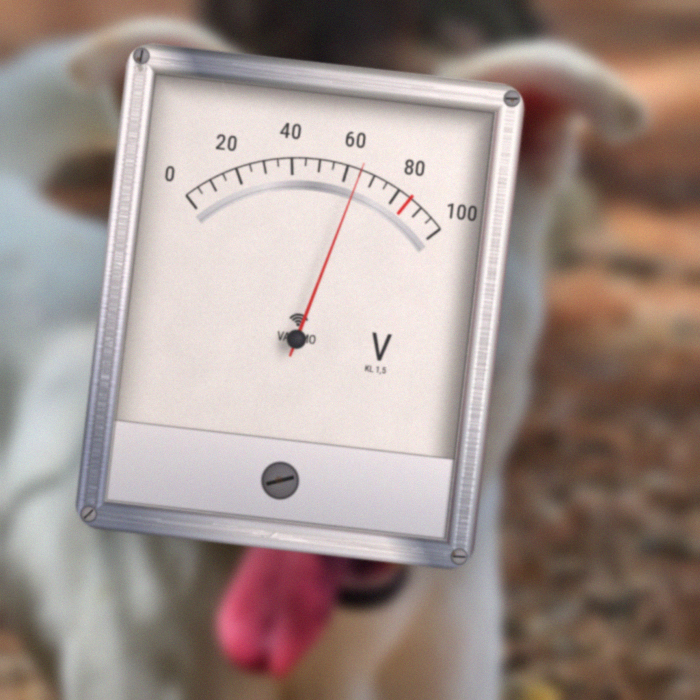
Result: 65 (V)
